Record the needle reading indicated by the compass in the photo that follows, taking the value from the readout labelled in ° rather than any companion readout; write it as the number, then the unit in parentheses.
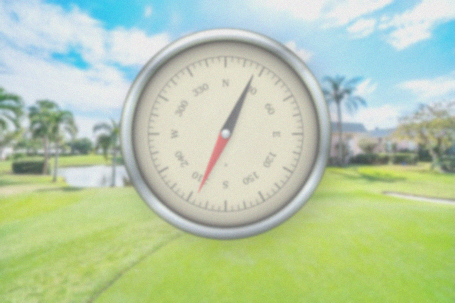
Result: 205 (°)
